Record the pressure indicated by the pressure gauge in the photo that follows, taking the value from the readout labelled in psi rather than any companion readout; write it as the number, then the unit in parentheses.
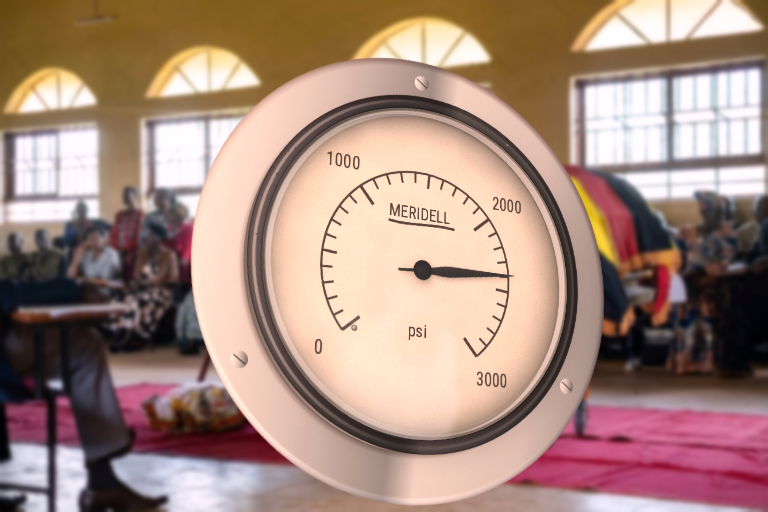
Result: 2400 (psi)
